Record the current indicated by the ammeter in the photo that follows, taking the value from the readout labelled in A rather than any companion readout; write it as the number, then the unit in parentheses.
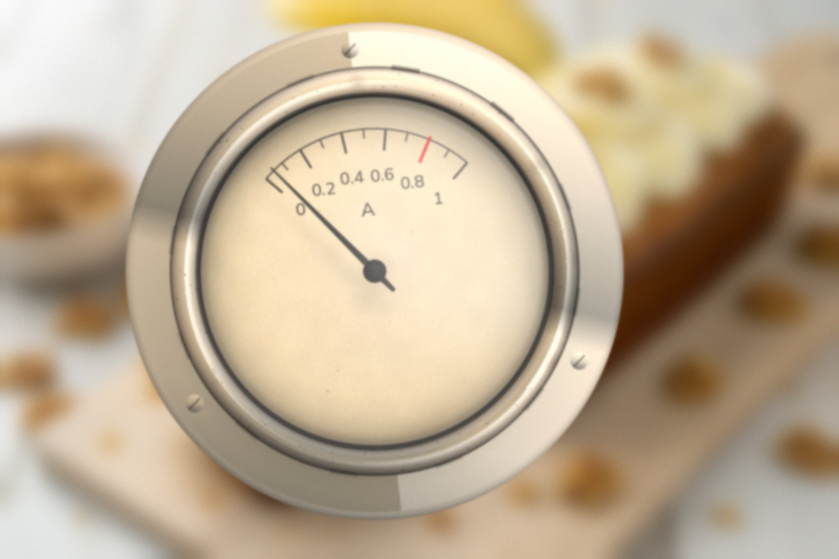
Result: 0.05 (A)
